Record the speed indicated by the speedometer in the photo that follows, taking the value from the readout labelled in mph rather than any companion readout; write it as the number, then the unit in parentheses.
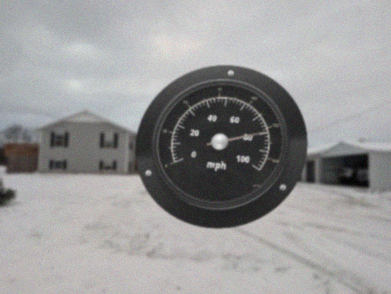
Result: 80 (mph)
